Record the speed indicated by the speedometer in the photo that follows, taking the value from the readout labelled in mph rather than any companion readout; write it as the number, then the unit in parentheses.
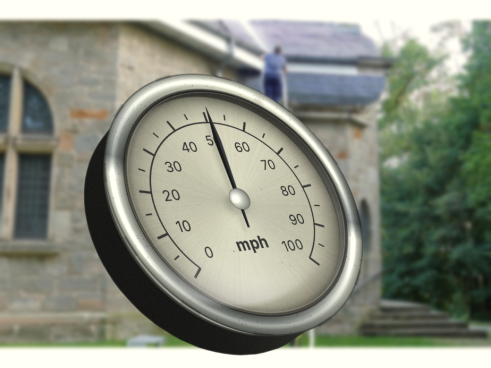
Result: 50 (mph)
